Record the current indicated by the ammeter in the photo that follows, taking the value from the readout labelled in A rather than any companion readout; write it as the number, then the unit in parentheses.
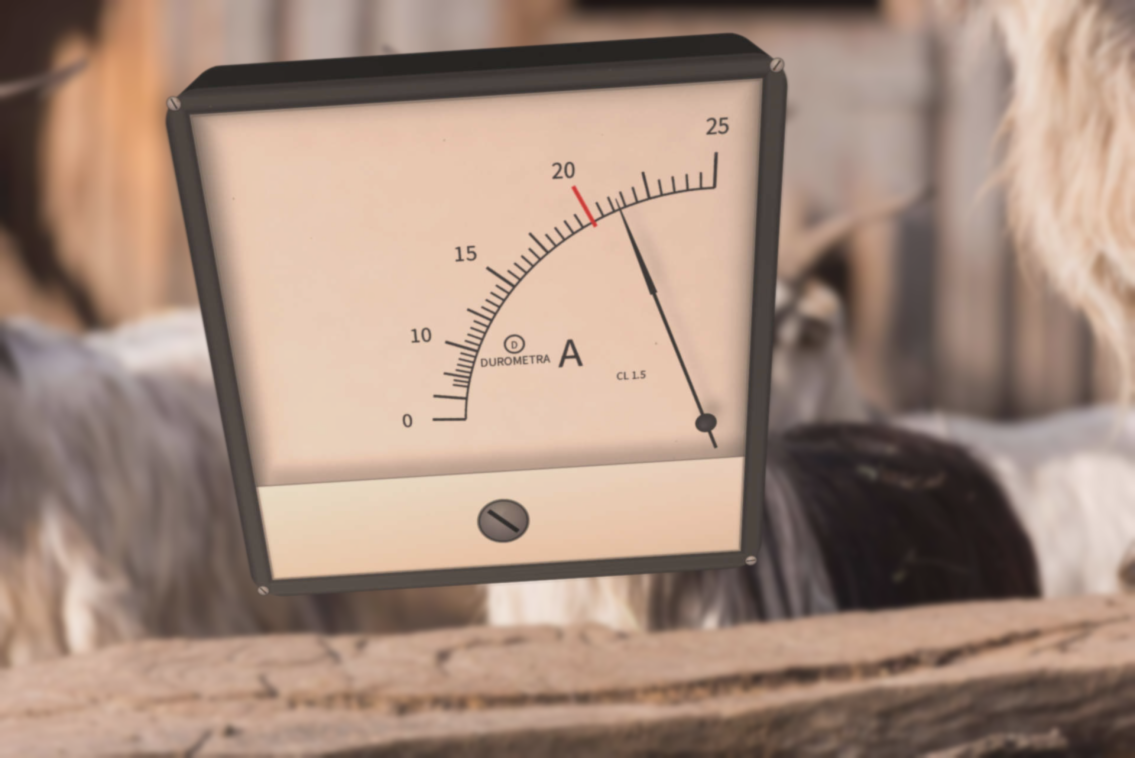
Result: 21.25 (A)
